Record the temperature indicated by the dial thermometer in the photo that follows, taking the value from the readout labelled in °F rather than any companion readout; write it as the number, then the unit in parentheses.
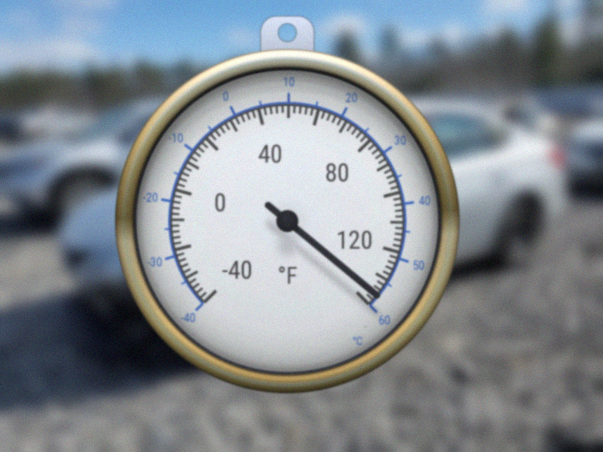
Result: 136 (°F)
